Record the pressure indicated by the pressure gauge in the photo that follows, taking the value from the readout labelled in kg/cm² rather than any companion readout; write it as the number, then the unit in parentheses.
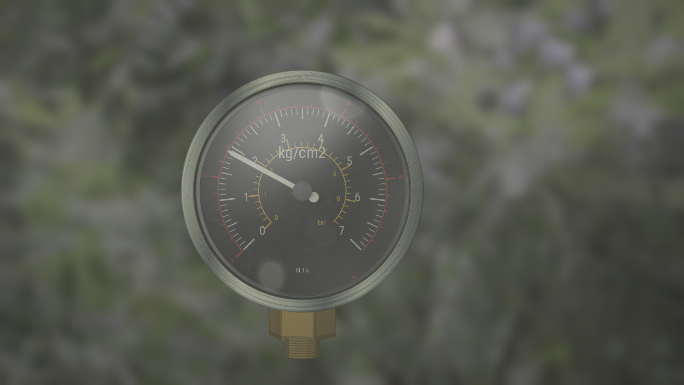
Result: 1.9 (kg/cm²)
